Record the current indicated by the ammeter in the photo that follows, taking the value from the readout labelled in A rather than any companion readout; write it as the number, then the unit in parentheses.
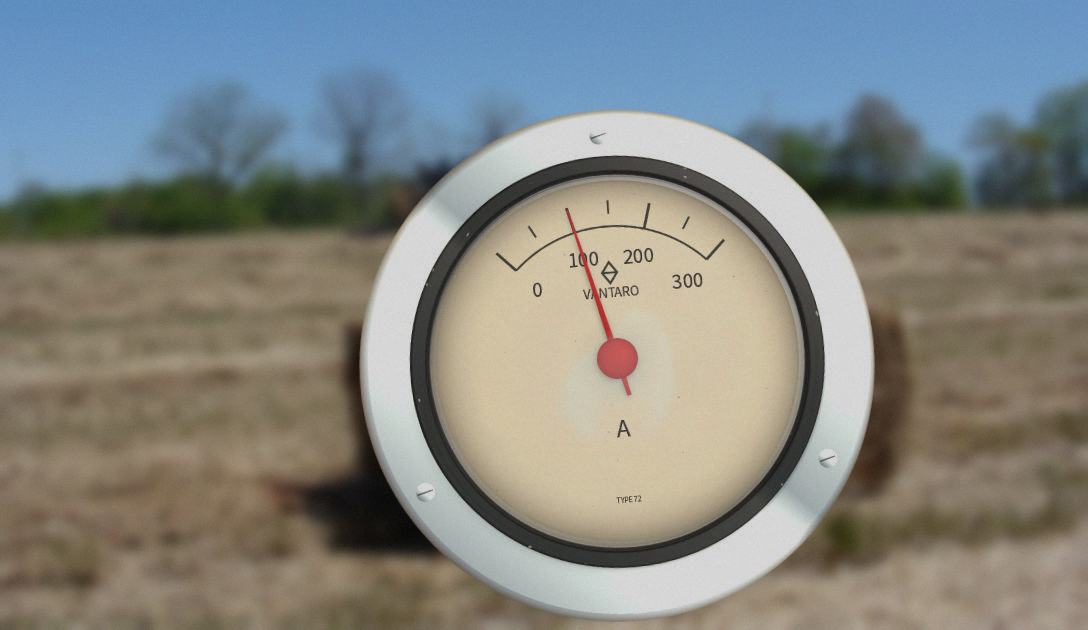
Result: 100 (A)
